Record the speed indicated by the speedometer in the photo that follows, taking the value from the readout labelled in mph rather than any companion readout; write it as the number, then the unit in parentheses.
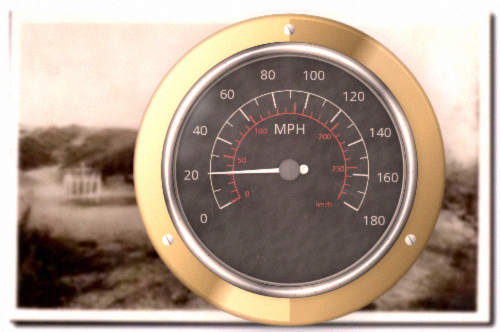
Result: 20 (mph)
